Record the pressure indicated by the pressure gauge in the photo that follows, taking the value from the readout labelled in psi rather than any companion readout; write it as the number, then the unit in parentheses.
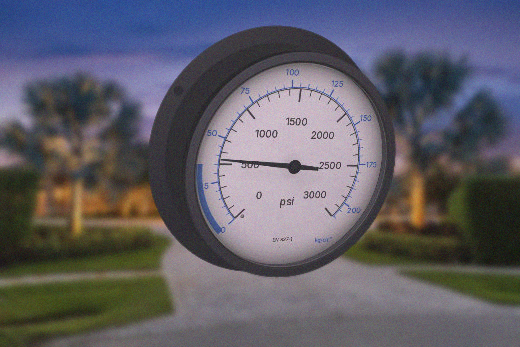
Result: 550 (psi)
